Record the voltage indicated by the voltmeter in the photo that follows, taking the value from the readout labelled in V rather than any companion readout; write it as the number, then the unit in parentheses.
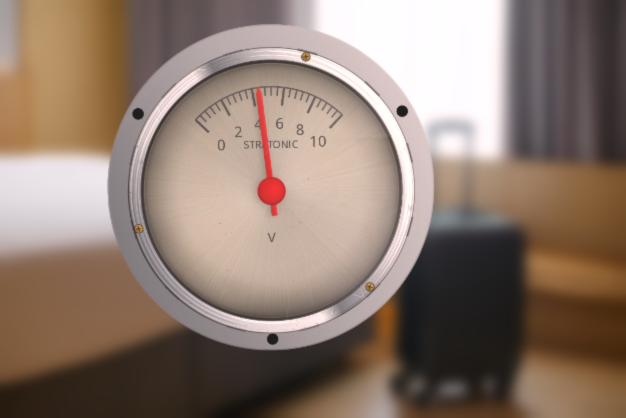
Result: 4.4 (V)
